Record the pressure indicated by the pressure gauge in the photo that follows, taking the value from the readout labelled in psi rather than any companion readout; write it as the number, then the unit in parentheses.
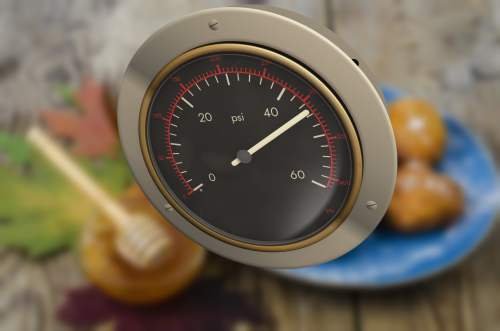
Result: 45 (psi)
